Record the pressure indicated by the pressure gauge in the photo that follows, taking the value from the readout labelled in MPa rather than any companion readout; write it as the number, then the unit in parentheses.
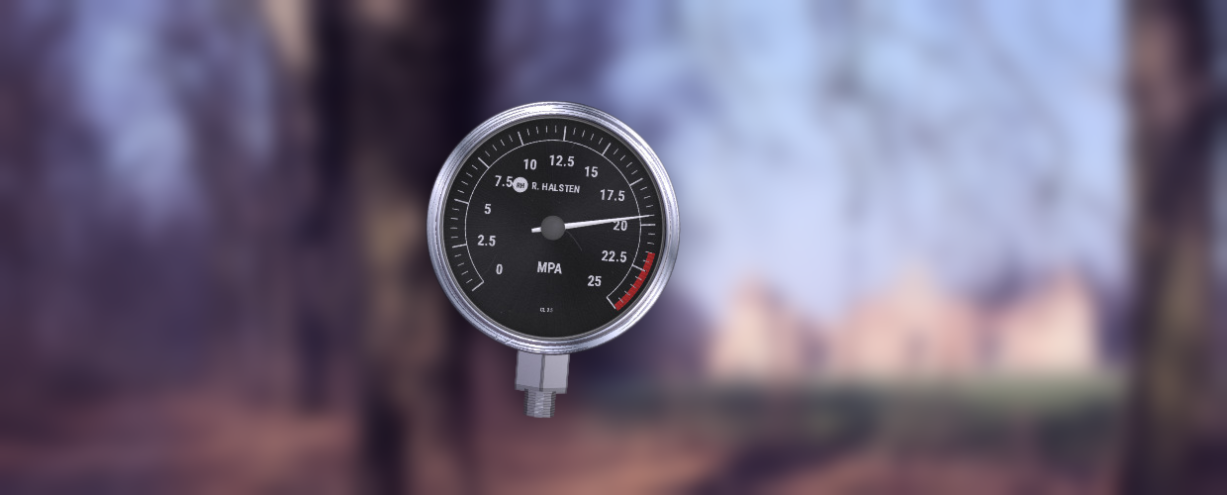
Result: 19.5 (MPa)
